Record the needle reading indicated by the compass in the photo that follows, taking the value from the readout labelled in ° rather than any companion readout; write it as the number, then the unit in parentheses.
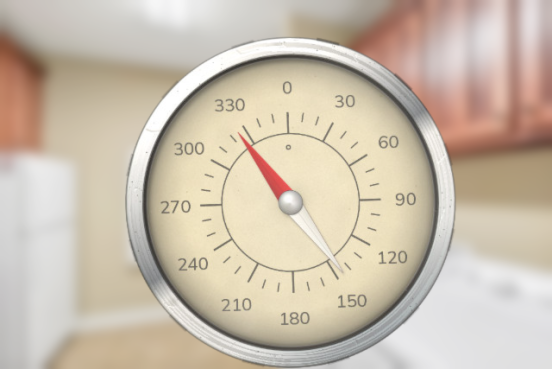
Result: 325 (°)
